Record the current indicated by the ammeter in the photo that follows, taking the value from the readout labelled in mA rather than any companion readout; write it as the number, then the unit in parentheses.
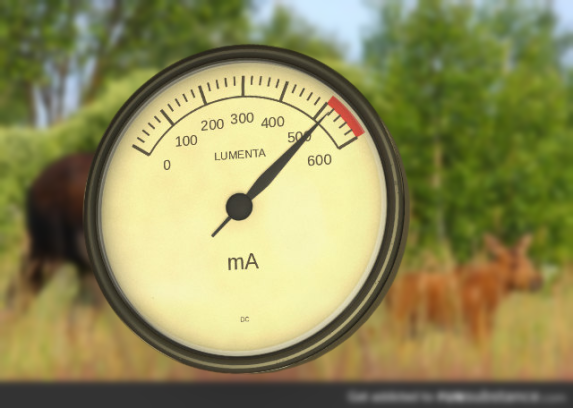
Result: 520 (mA)
